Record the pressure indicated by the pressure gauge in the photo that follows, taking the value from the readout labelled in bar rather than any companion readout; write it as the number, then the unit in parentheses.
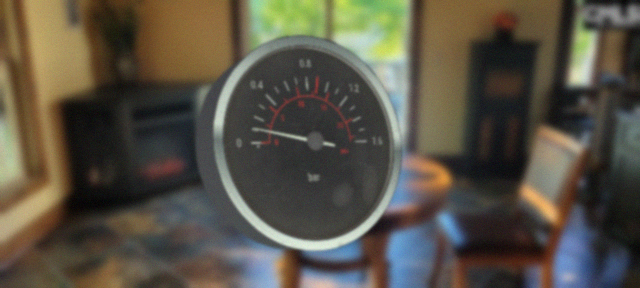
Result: 0.1 (bar)
